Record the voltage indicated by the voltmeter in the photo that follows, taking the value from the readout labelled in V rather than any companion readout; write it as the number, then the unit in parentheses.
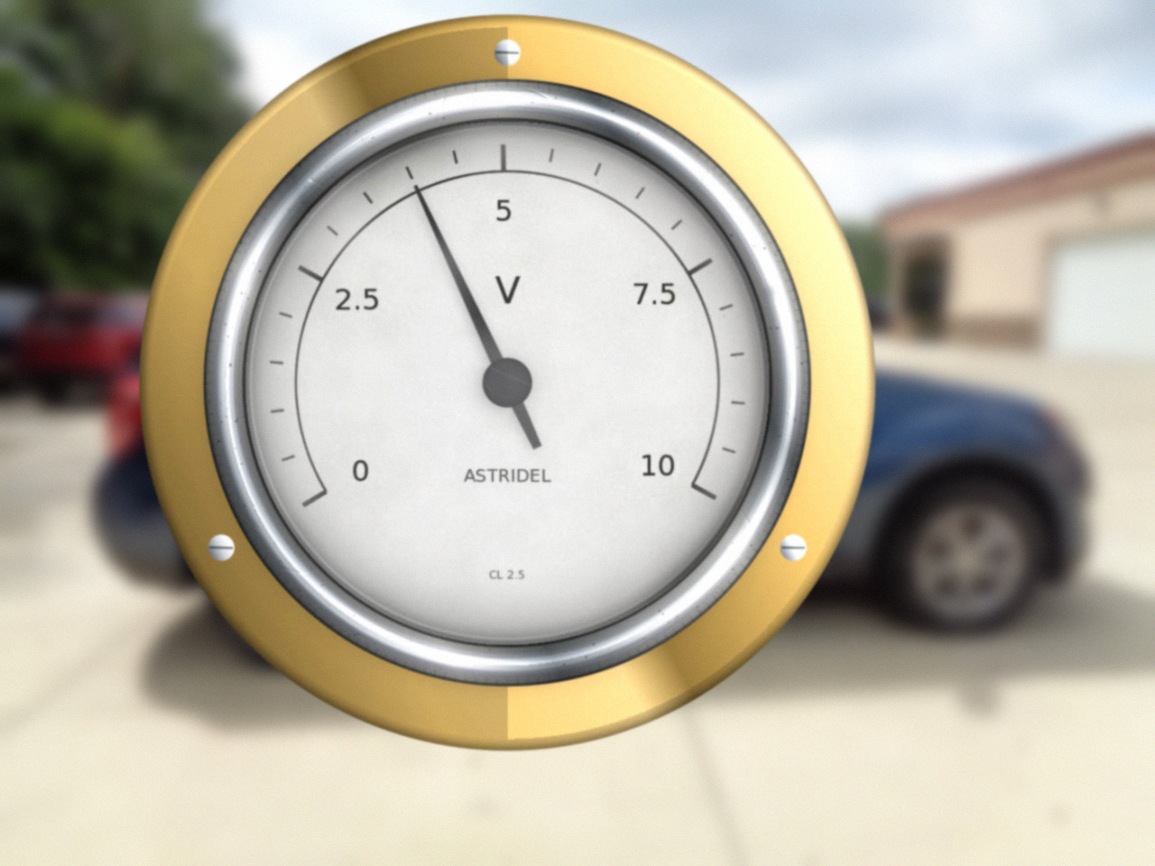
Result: 4 (V)
